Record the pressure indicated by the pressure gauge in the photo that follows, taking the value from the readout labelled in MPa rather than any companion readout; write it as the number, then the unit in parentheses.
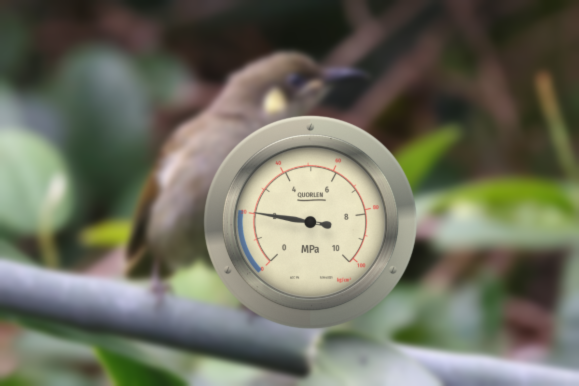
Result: 2 (MPa)
